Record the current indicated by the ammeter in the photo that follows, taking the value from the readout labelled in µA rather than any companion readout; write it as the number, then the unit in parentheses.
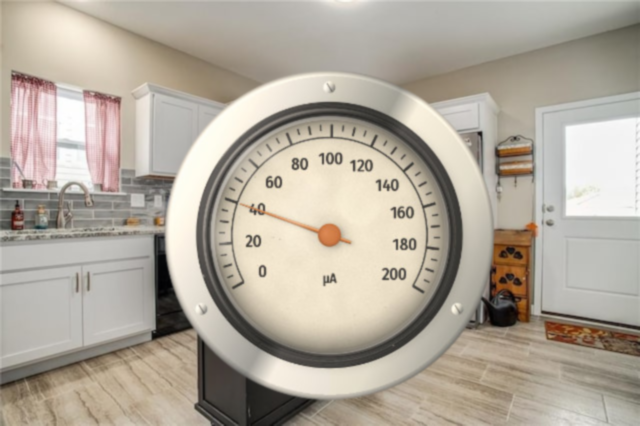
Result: 40 (µA)
